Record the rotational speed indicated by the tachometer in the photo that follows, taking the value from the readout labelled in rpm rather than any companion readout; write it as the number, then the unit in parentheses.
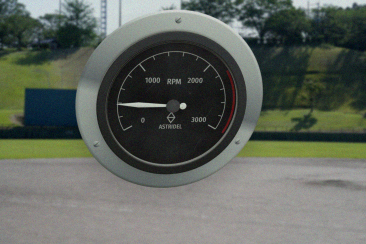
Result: 400 (rpm)
